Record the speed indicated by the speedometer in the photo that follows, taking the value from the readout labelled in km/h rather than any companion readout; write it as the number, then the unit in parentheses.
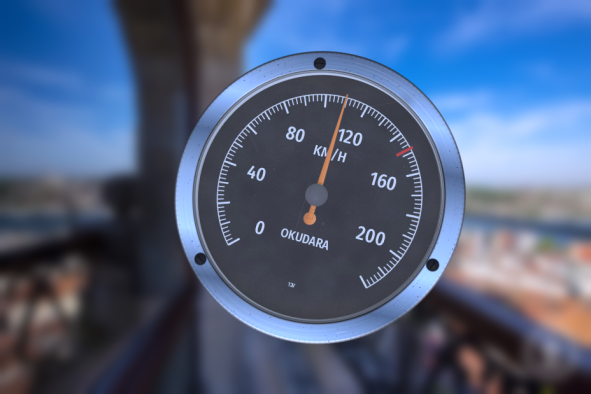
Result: 110 (km/h)
